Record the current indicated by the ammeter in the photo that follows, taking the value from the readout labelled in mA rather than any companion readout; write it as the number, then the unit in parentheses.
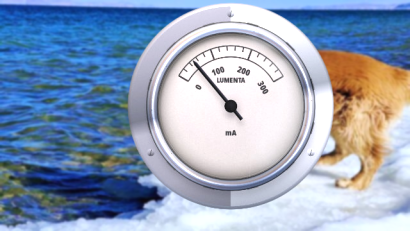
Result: 50 (mA)
